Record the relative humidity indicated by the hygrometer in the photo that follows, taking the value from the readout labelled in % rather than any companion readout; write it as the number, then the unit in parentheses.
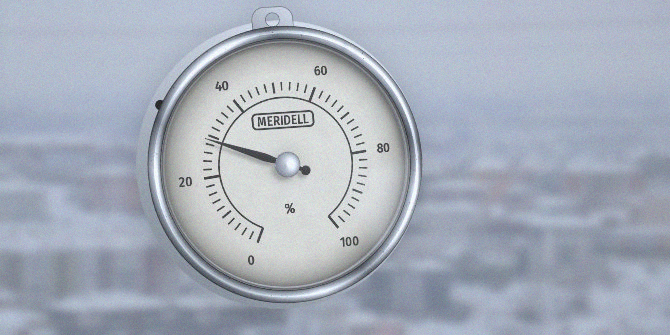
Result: 29 (%)
